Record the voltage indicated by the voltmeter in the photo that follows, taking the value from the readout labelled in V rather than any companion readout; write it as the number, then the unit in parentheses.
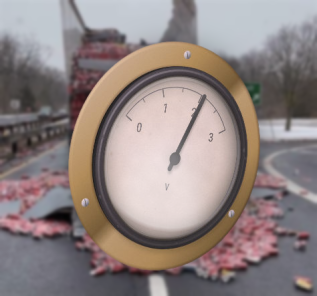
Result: 2 (V)
